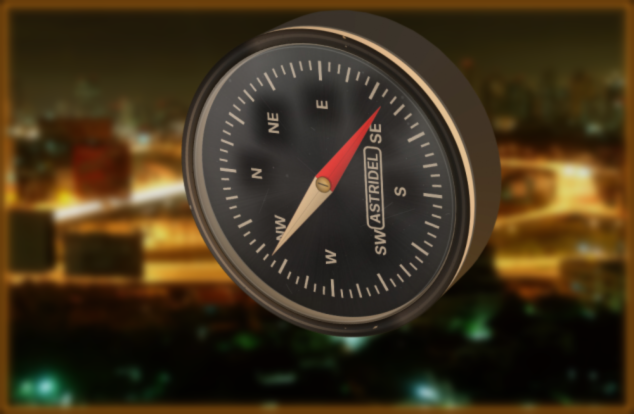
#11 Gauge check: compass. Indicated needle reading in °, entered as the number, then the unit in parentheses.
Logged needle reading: 127.5 (°)
